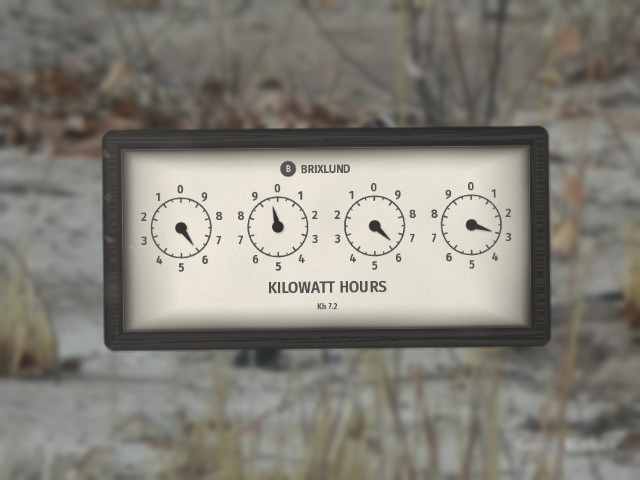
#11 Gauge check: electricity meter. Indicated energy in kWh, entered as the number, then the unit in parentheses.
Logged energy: 5963 (kWh)
